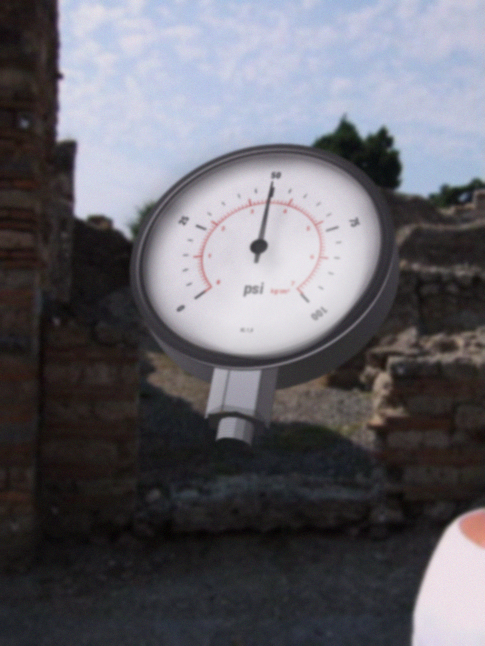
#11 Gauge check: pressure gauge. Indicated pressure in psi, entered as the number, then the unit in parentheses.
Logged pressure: 50 (psi)
